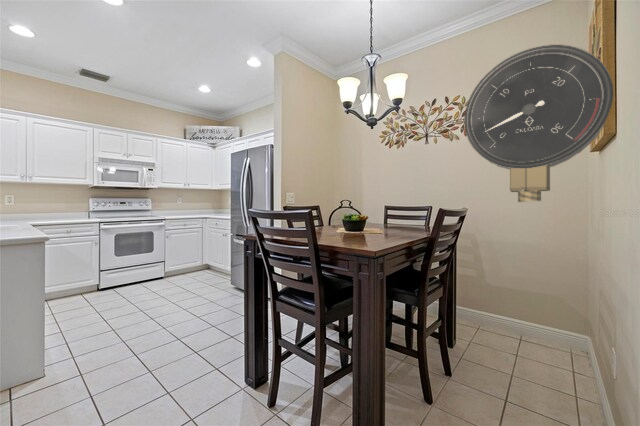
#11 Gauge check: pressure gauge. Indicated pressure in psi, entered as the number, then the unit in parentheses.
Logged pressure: 2.5 (psi)
